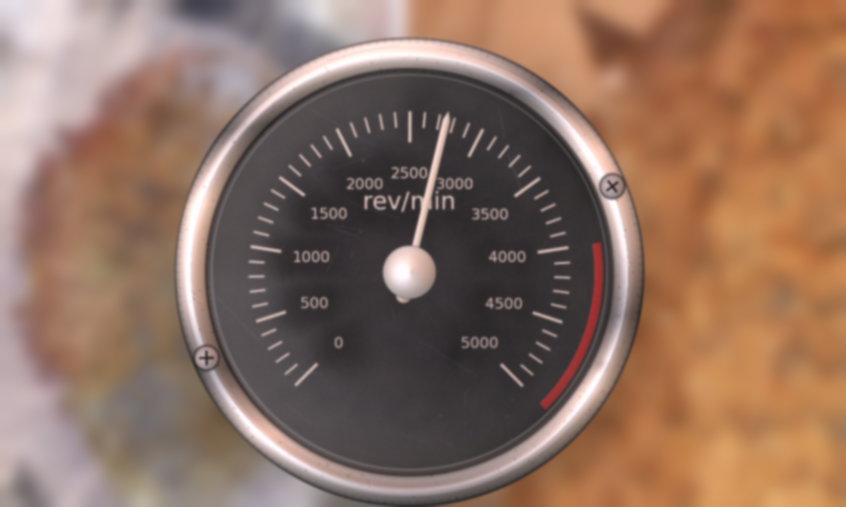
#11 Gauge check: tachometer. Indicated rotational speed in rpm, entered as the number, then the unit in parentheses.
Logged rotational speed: 2750 (rpm)
